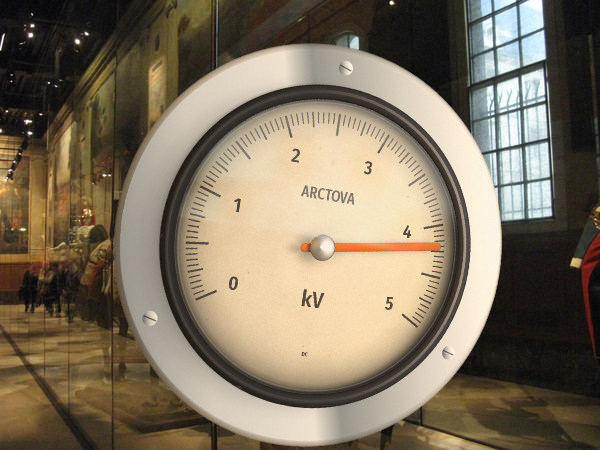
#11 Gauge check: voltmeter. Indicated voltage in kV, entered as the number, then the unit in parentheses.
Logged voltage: 4.2 (kV)
